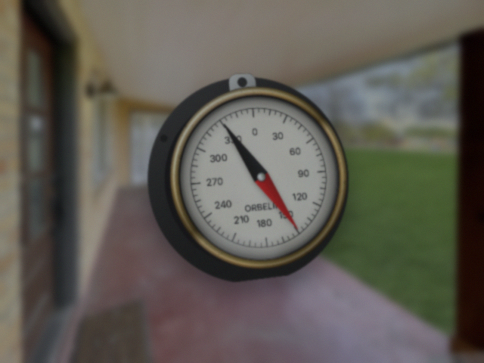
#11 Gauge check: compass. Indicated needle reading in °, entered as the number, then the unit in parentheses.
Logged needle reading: 150 (°)
